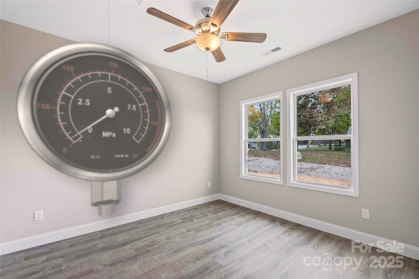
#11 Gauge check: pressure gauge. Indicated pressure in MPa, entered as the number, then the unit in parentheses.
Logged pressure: 0.25 (MPa)
